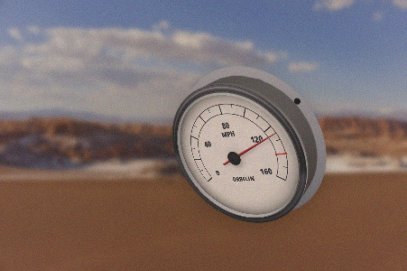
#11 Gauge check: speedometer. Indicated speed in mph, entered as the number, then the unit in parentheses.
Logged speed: 125 (mph)
